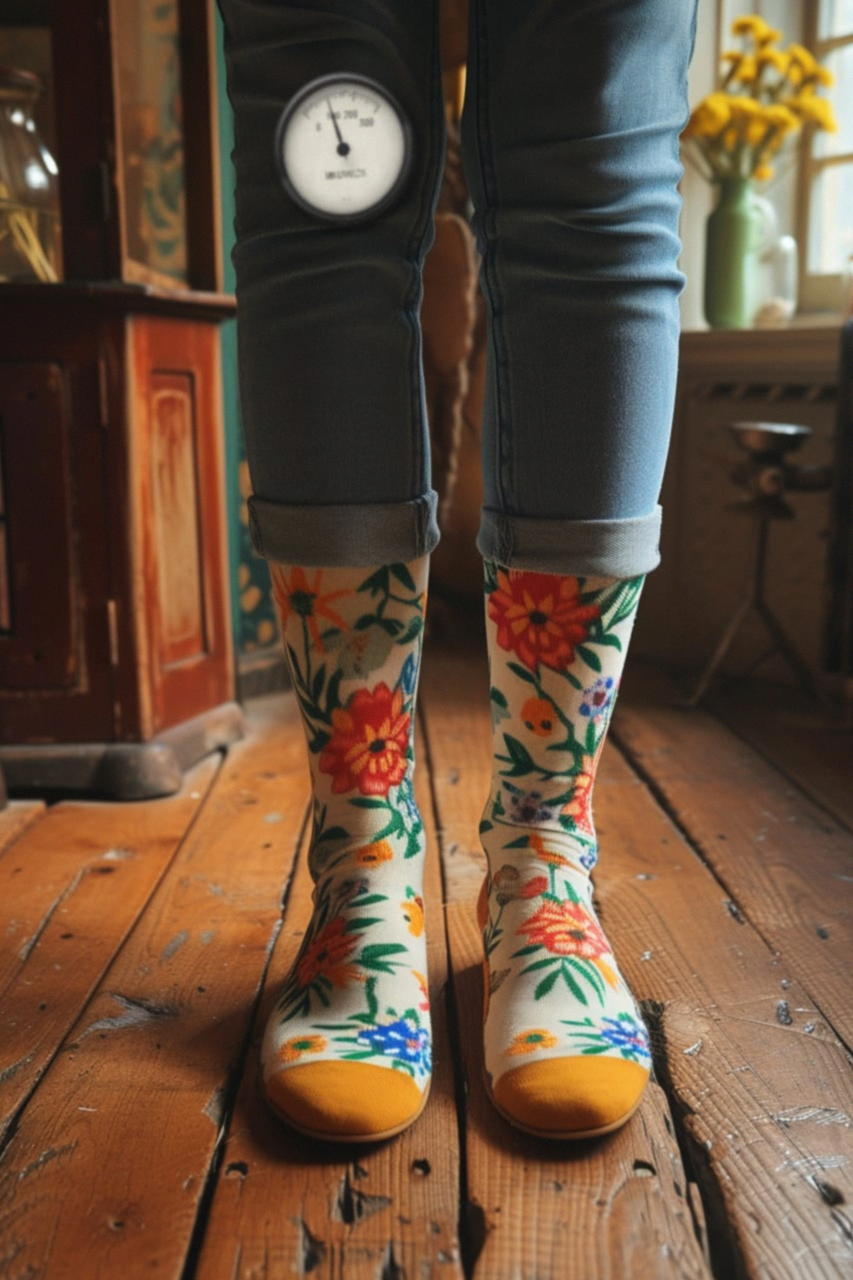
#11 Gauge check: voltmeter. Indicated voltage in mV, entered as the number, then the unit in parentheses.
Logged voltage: 100 (mV)
